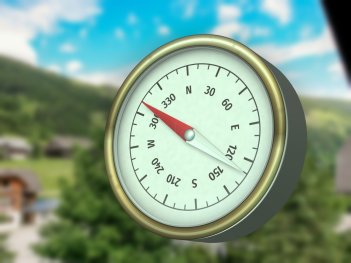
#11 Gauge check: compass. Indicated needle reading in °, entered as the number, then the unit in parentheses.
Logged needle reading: 310 (°)
